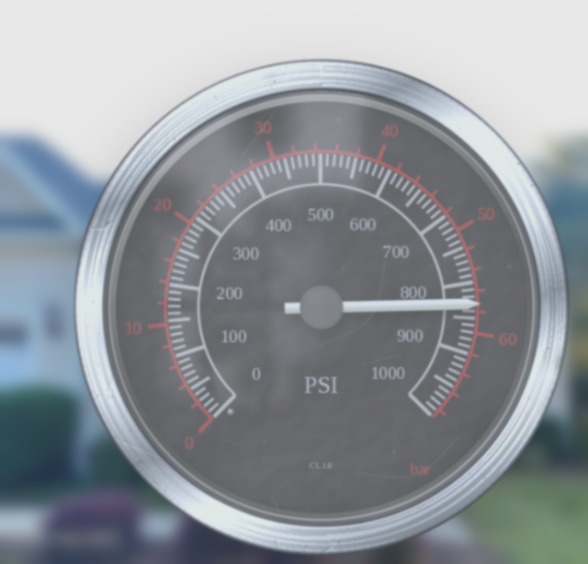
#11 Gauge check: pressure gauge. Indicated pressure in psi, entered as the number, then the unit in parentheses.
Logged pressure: 830 (psi)
